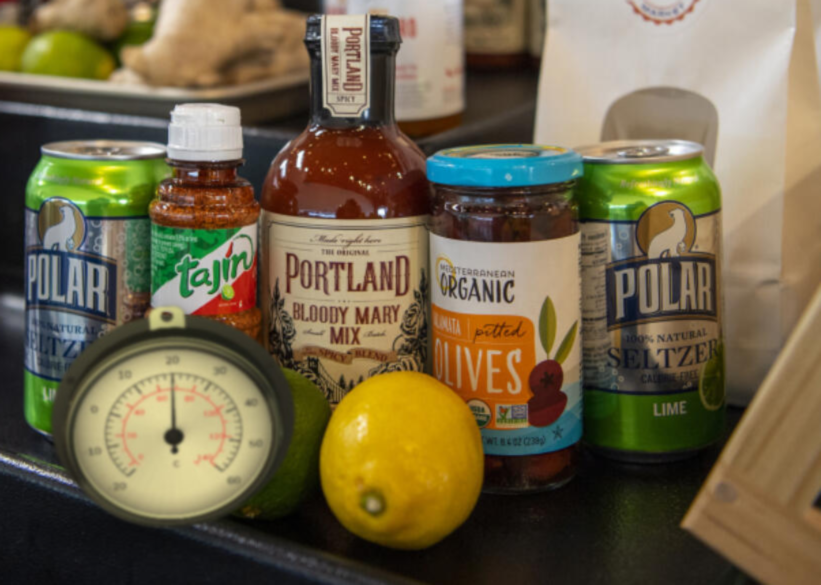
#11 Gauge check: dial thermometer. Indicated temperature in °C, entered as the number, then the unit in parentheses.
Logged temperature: 20 (°C)
